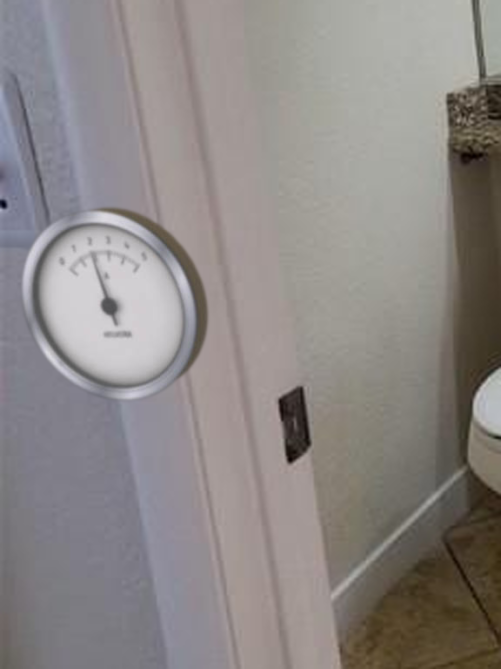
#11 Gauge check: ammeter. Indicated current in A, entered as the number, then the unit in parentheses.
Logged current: 2 (A)
